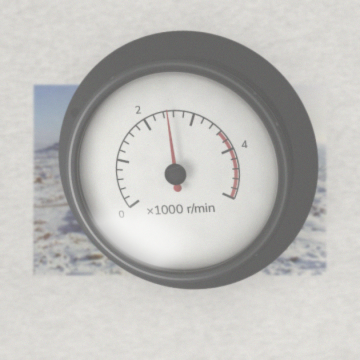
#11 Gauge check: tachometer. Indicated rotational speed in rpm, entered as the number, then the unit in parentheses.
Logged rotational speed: 2500 (rpm)
